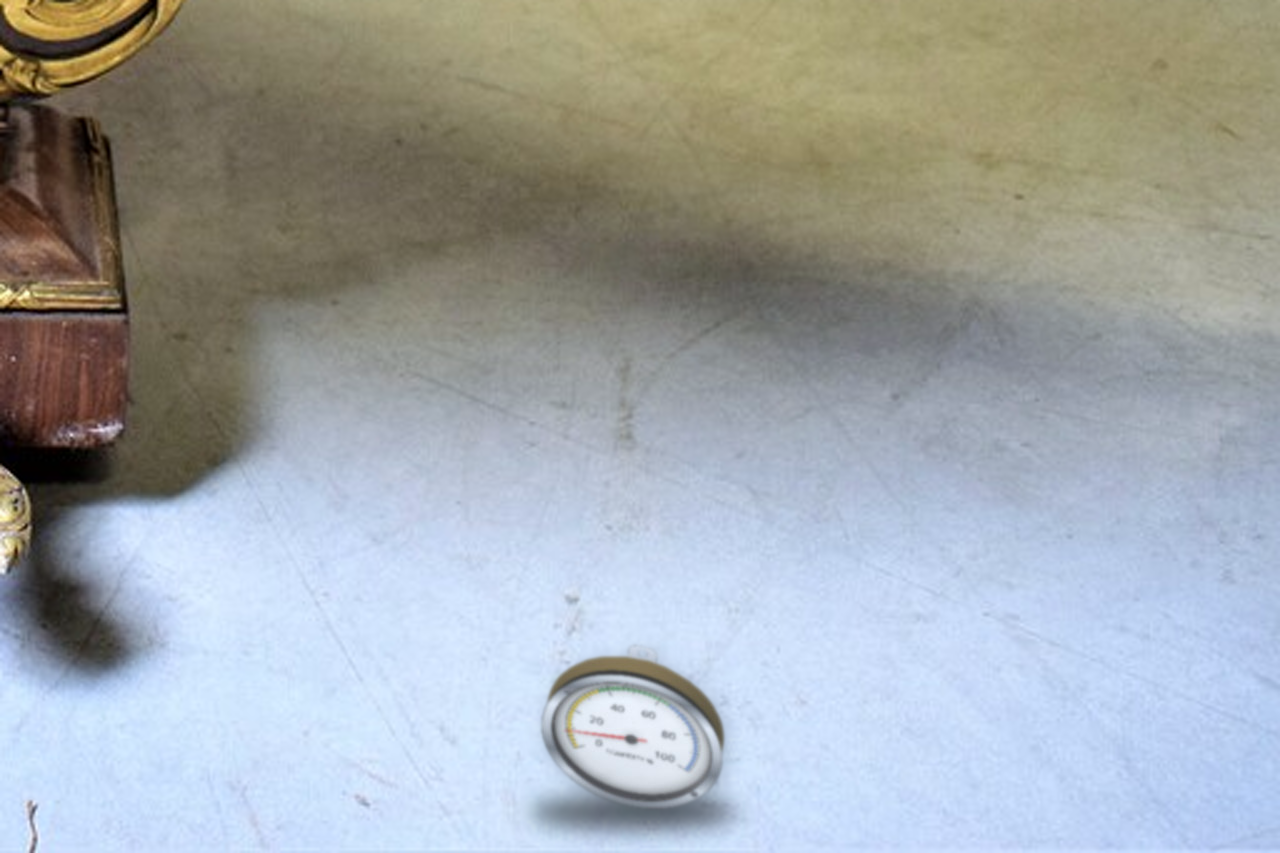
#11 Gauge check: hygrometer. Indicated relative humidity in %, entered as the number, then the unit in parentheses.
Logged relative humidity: 10 (%)
